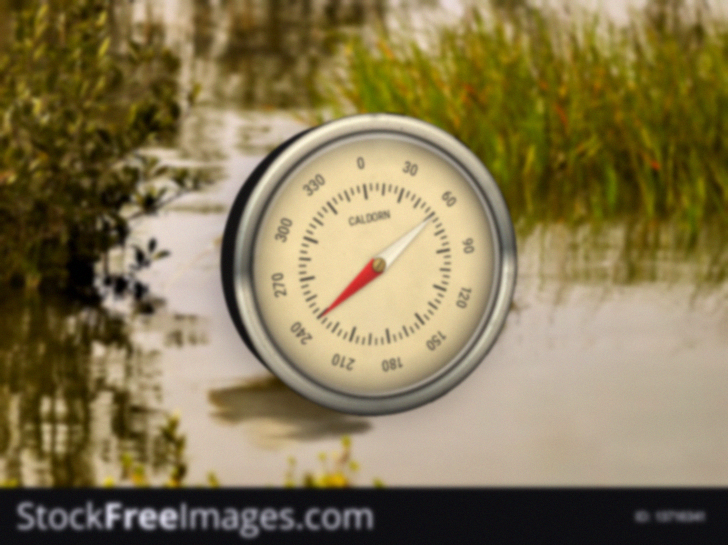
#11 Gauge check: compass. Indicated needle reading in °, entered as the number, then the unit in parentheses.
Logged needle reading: 240 (°)
